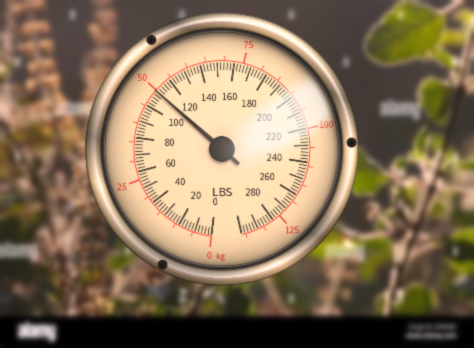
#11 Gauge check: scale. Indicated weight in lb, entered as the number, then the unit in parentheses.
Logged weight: 110 (lb)
